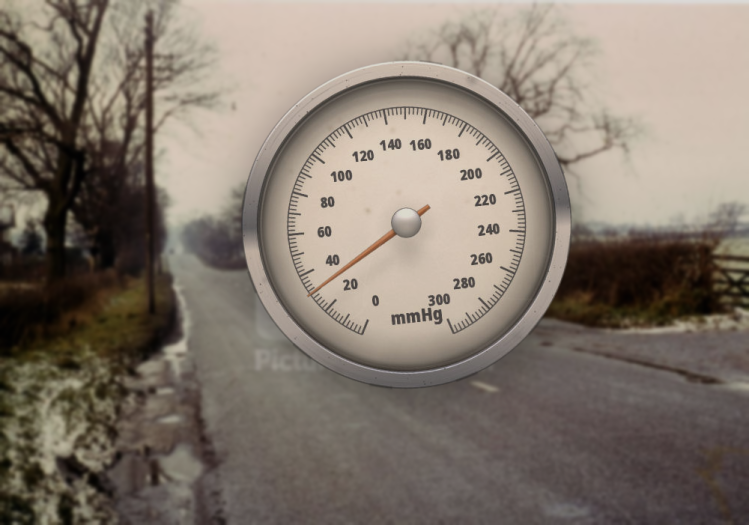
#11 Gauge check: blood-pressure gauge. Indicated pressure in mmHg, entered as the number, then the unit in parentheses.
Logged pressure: 30 (mmHg)
